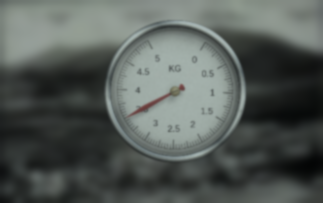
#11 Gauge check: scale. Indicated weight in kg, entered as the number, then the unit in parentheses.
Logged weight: 3.5 (kg)
